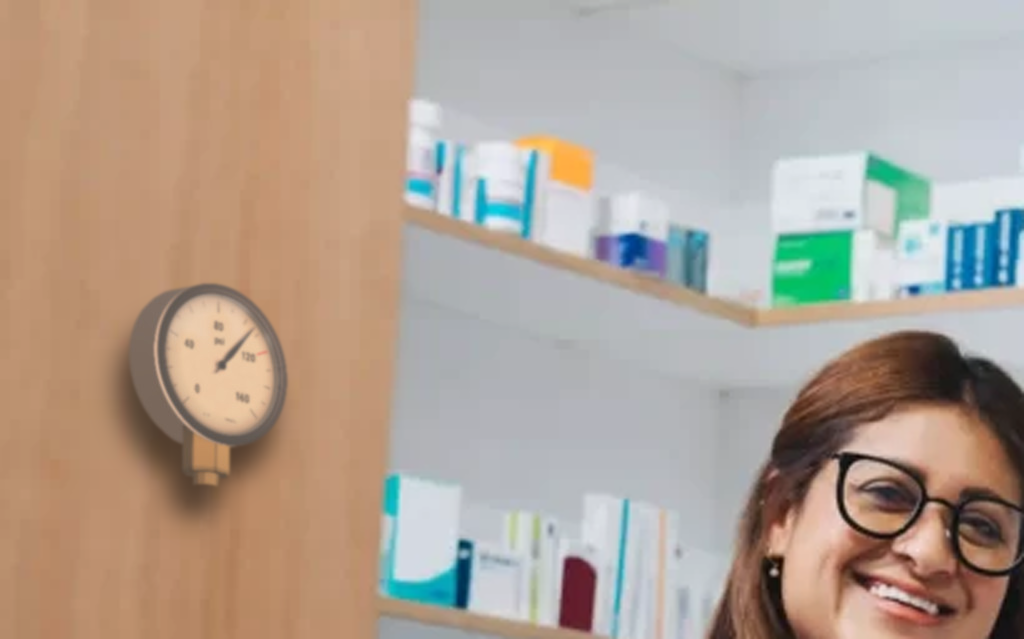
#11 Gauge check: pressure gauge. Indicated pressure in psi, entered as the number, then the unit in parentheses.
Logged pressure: 105 (psi)
